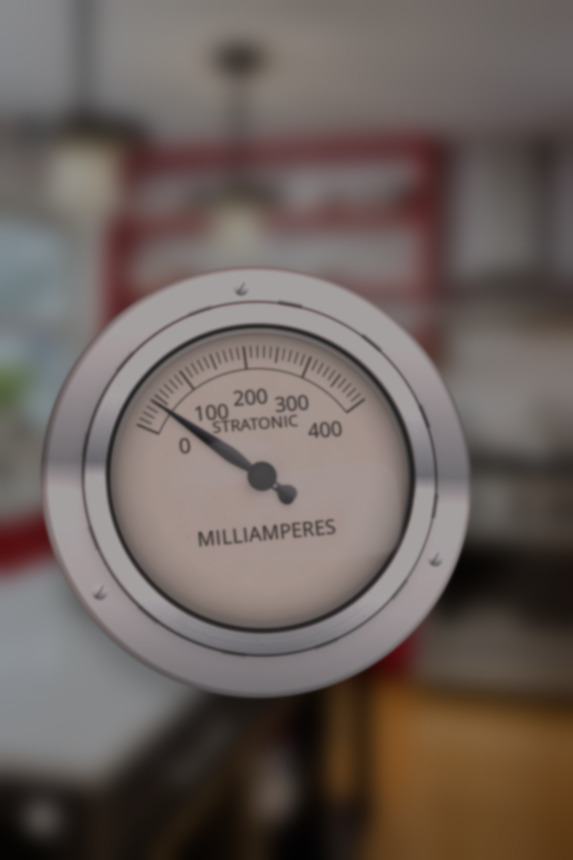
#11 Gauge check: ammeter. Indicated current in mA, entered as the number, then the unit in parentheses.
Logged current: 40 (mA)
